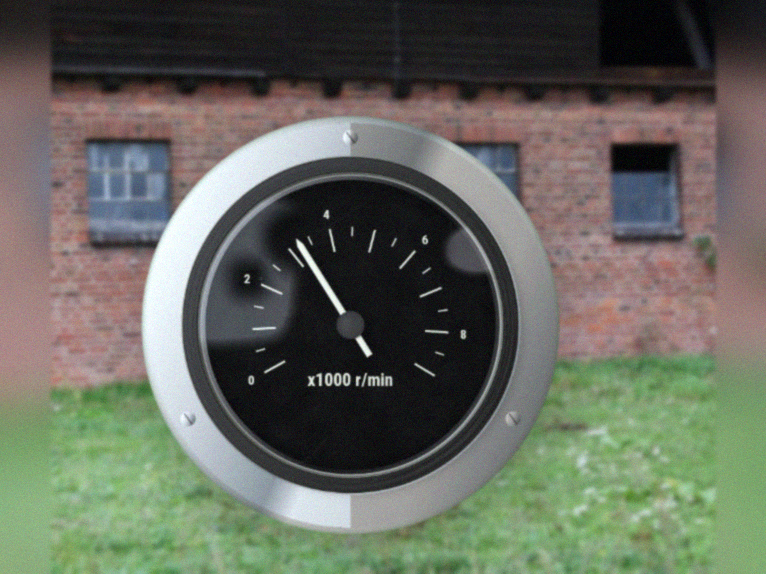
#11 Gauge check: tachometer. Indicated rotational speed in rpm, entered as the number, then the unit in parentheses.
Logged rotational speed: 3250 (rpm)
